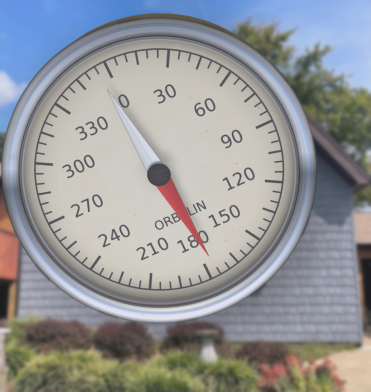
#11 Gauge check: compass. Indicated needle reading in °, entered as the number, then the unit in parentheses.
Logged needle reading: 175 (°)
